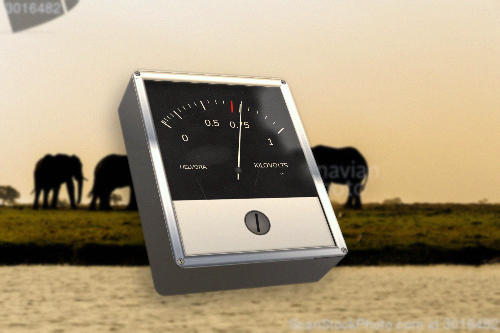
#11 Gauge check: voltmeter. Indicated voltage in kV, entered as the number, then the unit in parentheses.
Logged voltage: 0.75 (kV)
